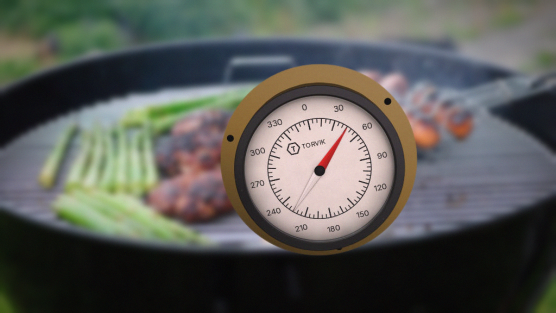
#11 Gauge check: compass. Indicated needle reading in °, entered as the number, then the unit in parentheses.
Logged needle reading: 45 (°)
